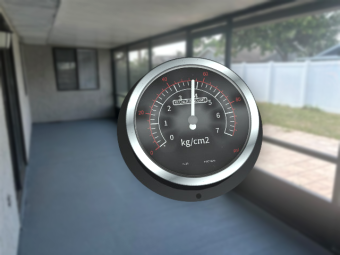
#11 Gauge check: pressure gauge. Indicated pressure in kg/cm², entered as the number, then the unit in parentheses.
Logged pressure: 3.8 (kg/cm²)
